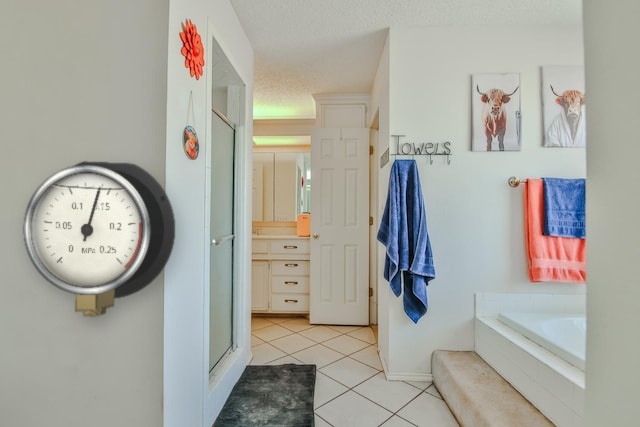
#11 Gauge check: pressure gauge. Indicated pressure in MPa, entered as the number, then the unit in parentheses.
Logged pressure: 0.14 (MPa)
